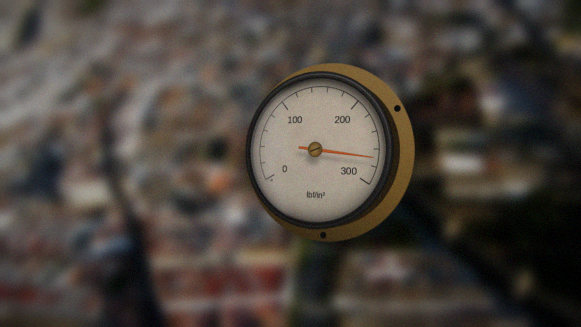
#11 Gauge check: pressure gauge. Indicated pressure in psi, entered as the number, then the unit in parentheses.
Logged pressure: 270 (psi)
